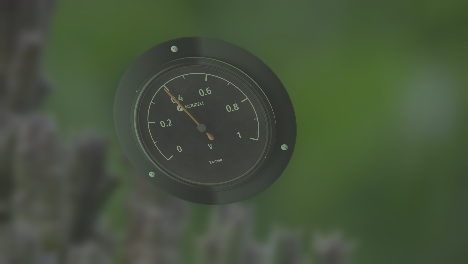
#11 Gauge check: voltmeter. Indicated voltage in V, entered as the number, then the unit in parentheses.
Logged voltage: 0.4 (V)
